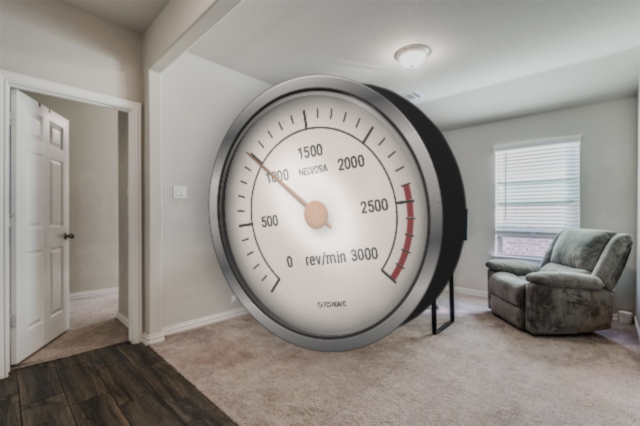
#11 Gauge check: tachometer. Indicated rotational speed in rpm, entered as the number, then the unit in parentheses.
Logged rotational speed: 1000 (rpm)
